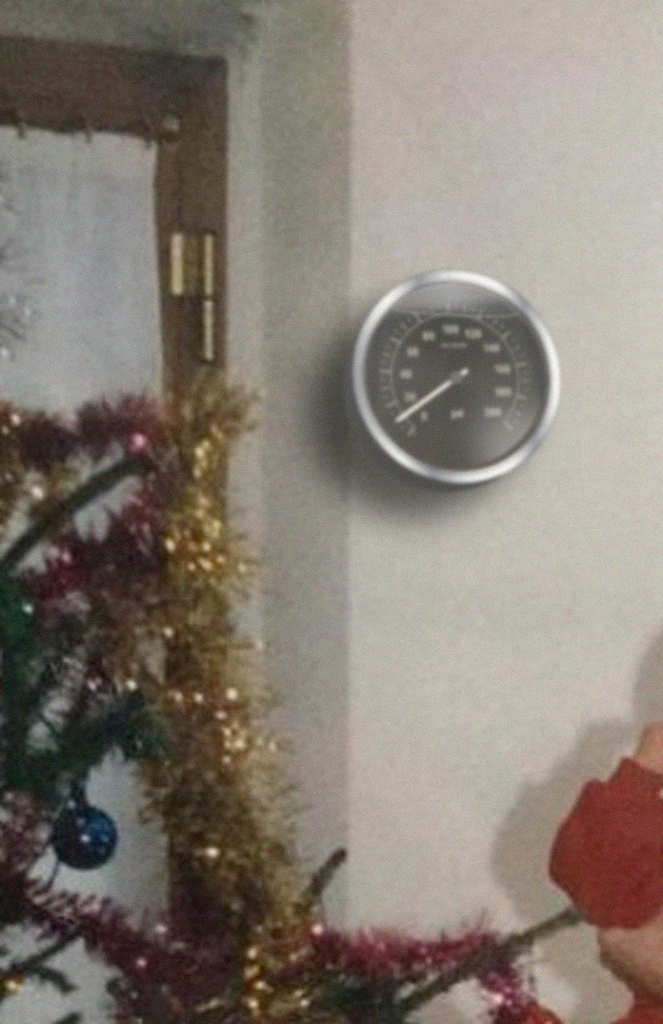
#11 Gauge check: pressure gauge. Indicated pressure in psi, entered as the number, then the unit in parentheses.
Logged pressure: 10 (psi)
